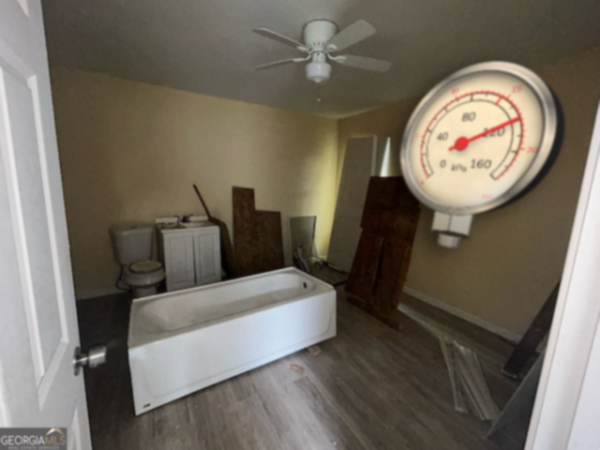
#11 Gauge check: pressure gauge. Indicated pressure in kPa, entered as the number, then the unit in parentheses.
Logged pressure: 120 (kPa)
